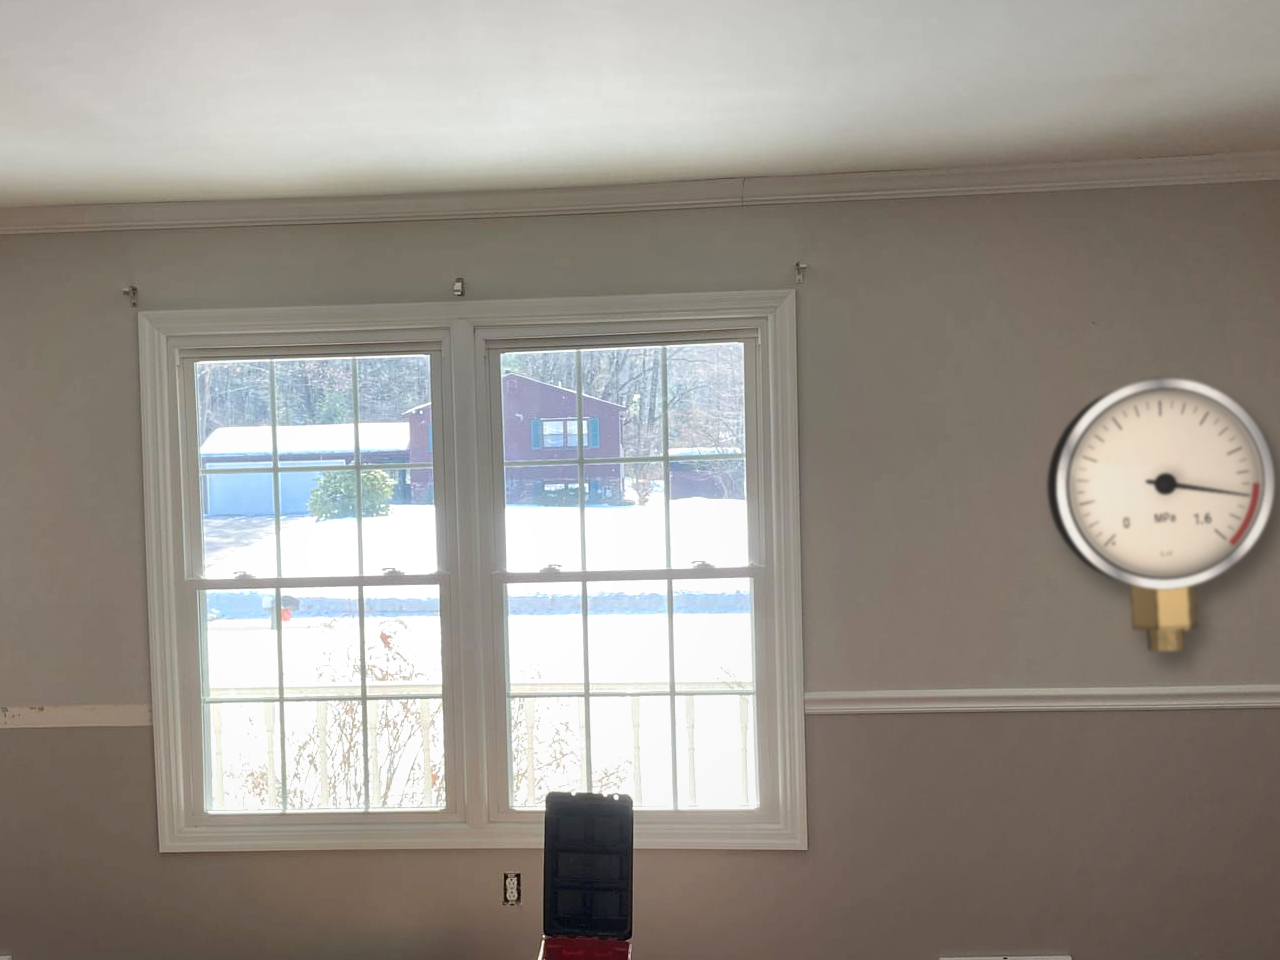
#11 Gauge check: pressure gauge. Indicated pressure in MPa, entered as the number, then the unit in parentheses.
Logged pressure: 1.4 (MPa)
